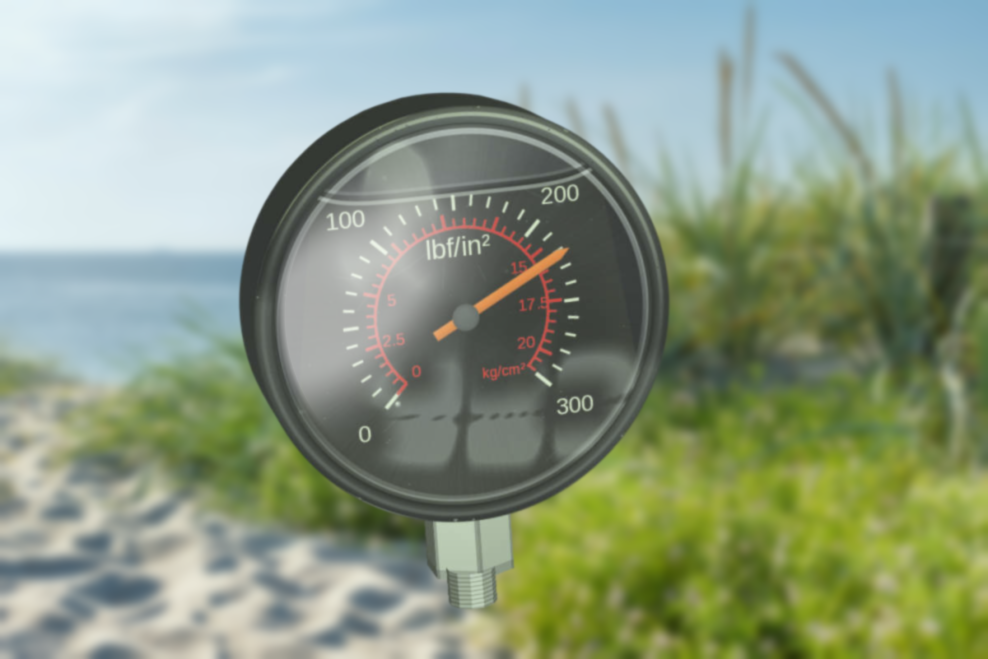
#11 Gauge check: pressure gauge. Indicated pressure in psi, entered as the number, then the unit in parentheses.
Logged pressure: 220 (psi)
